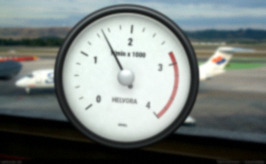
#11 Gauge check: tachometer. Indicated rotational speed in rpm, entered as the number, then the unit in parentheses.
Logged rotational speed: 1500 (rpm)
